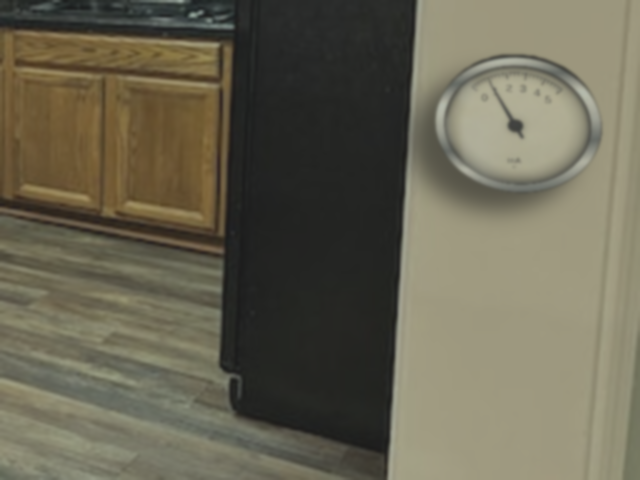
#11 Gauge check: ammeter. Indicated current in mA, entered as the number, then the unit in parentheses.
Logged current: 1 (mA)
